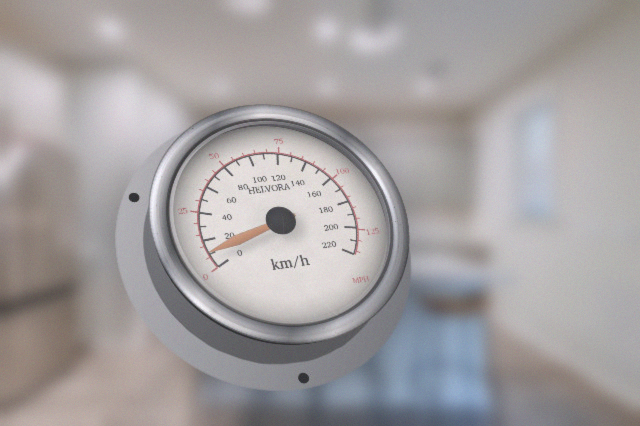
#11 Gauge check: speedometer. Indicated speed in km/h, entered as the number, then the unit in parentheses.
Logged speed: 10 (km/h)
